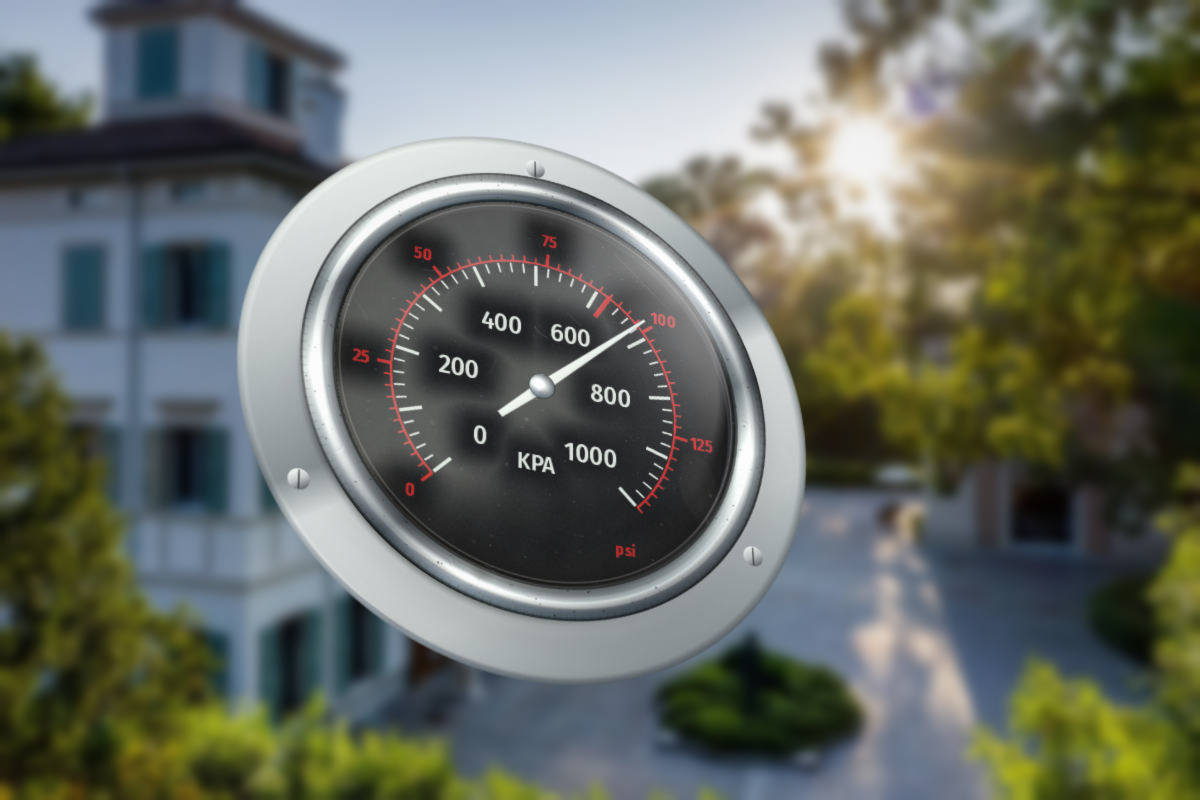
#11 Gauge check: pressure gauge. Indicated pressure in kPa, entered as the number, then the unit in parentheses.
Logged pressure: 680 (kPa)
